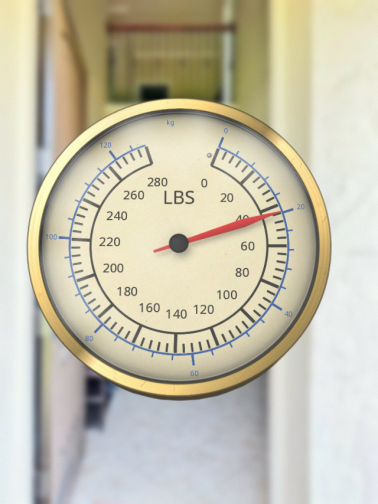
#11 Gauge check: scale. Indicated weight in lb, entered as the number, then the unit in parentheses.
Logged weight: 44 (lb)
